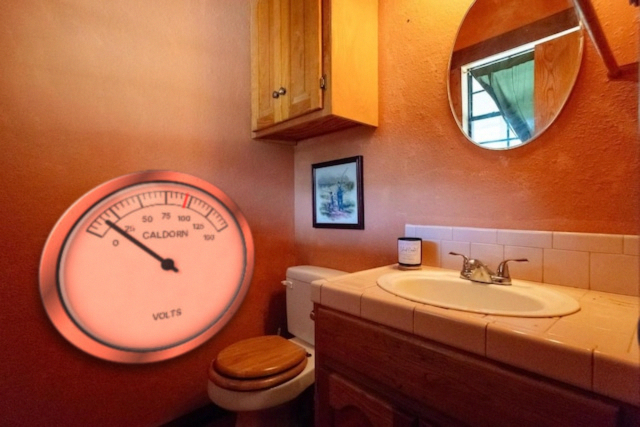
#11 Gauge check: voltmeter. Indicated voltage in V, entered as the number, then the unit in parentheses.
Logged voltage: 15 (V)
